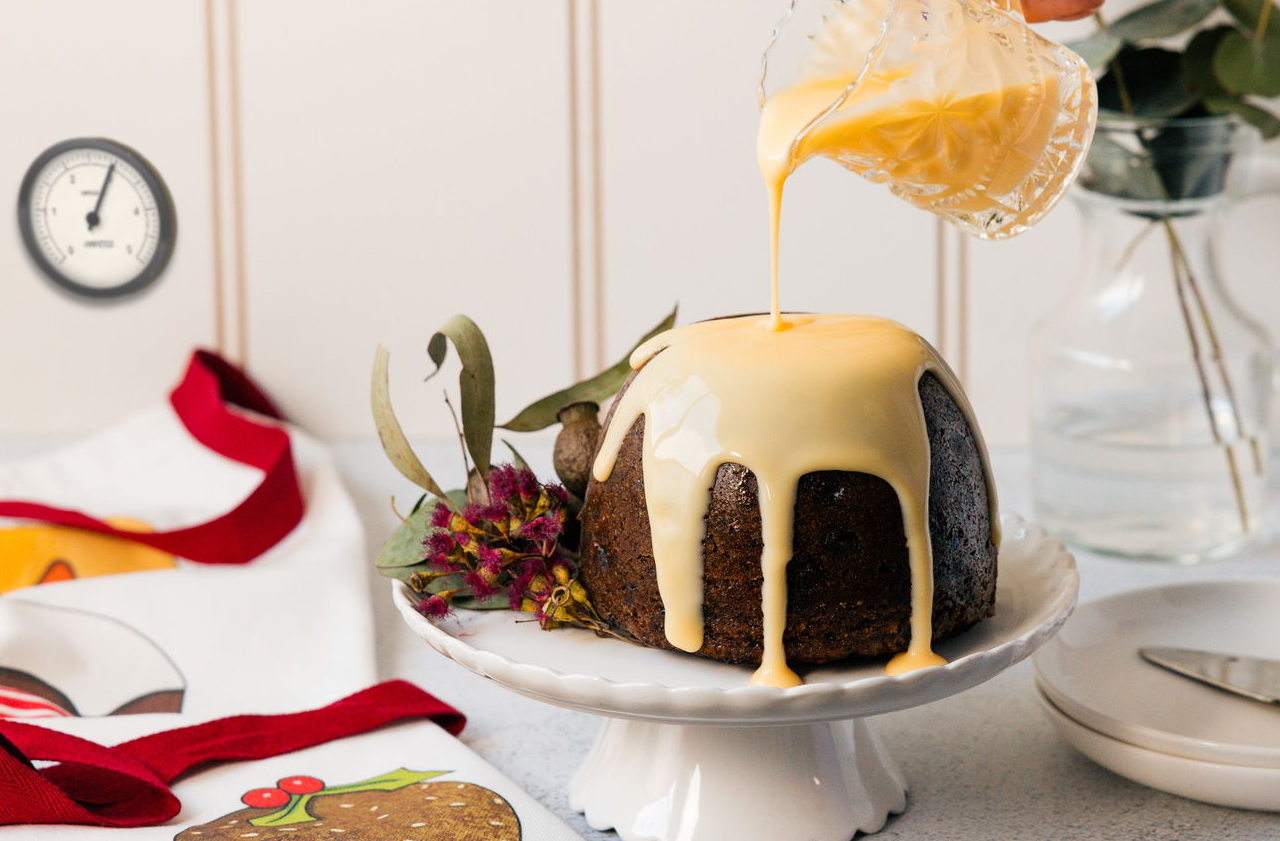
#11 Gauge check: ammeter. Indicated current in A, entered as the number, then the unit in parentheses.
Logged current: 3 (A)
